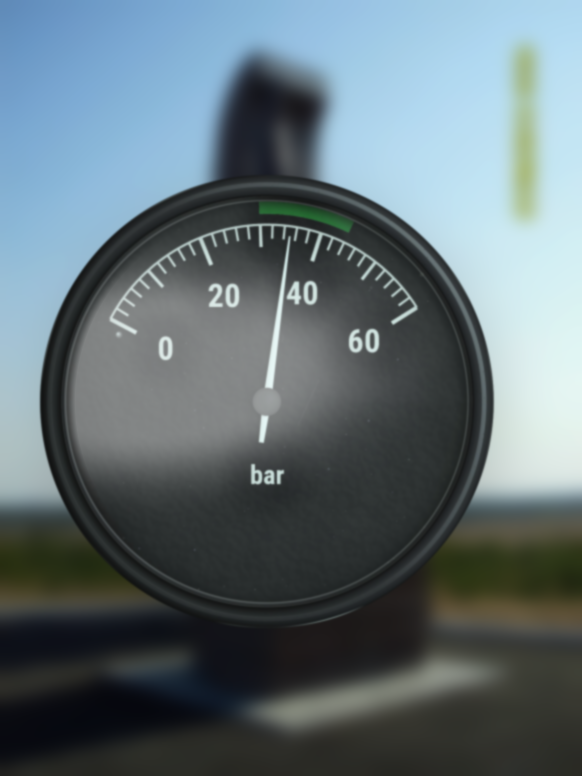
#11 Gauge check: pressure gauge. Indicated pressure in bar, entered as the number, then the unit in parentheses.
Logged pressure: 35 (bar)
